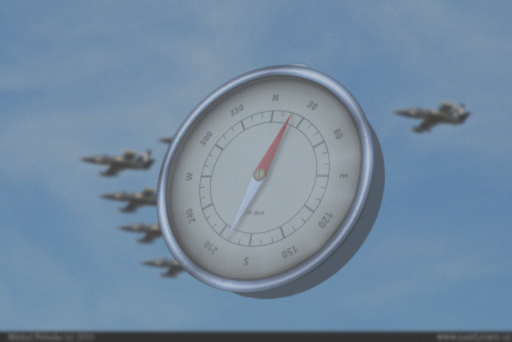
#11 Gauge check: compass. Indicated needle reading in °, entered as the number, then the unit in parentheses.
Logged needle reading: 20 (°)
